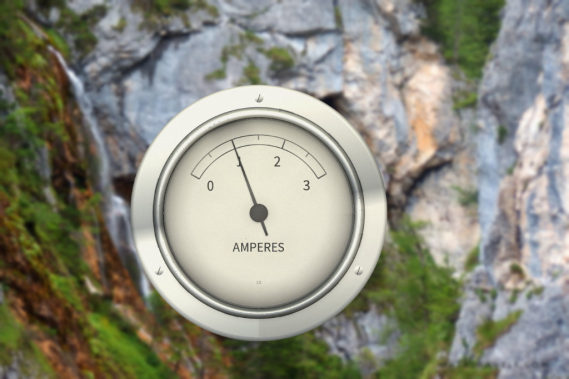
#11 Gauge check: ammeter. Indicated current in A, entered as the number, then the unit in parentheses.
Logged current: 1 (A)
